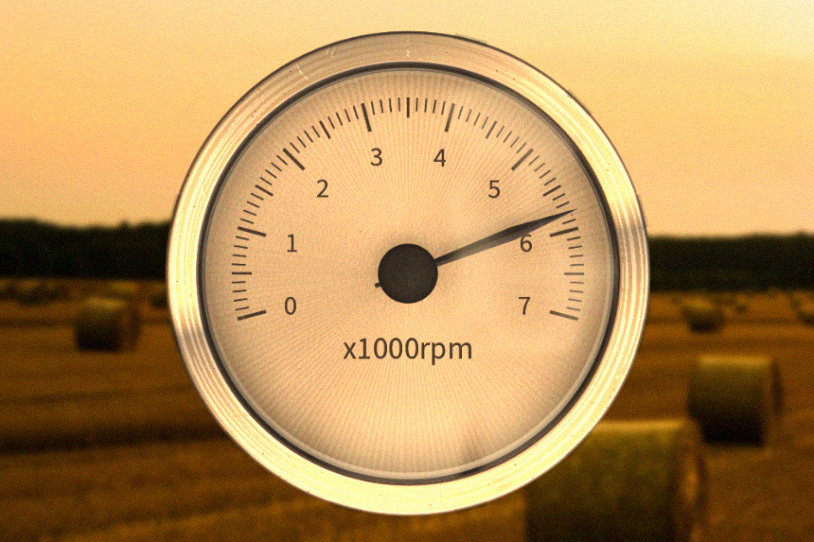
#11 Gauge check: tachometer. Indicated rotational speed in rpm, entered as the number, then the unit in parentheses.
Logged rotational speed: 5800 (rpm)
